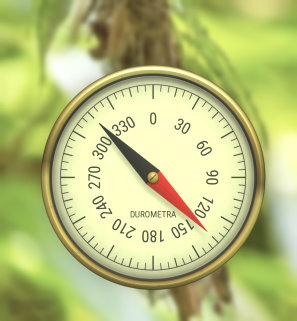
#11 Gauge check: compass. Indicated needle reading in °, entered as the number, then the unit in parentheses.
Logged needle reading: 135 (°)
